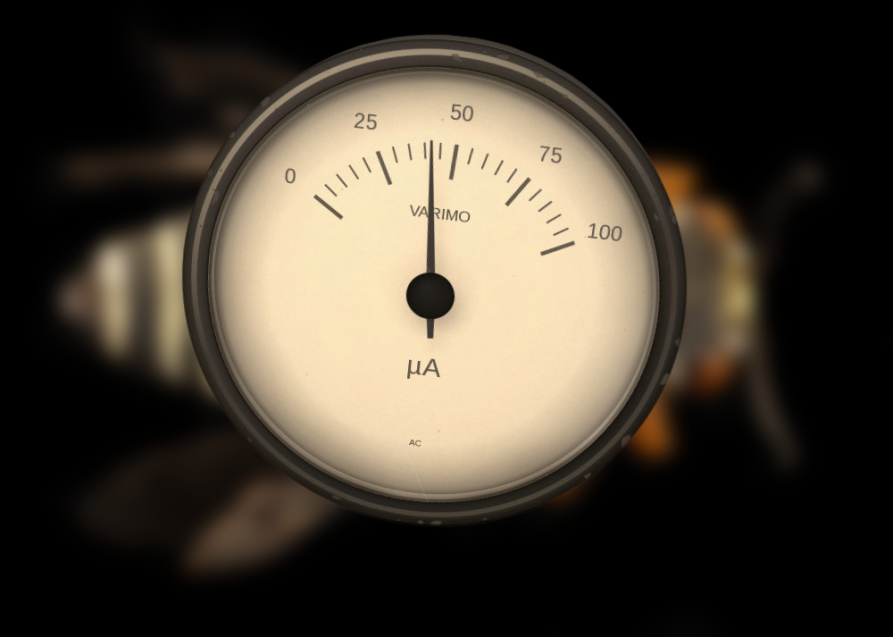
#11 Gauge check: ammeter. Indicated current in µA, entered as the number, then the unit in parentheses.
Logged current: 42.5 (µA)
